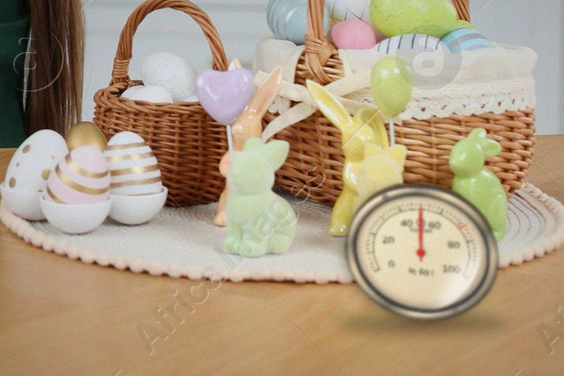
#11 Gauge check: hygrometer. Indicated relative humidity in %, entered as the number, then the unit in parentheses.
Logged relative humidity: 50 (%)
